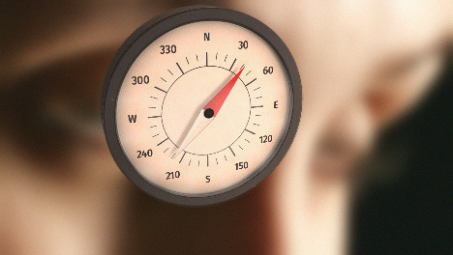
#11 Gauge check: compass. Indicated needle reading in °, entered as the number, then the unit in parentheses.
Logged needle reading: 40 (°)
